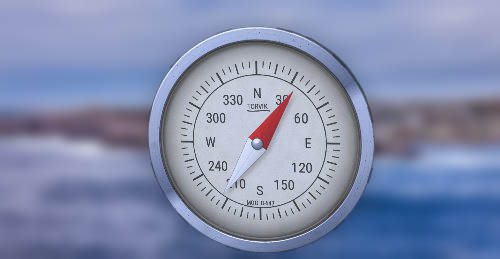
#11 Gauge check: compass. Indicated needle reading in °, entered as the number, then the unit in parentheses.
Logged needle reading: 35 (°)
